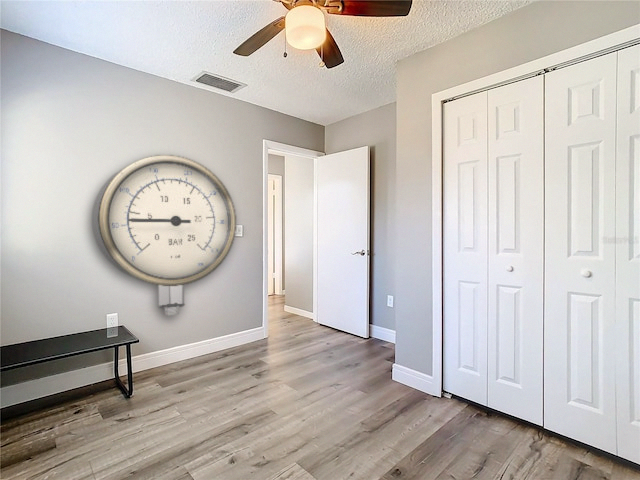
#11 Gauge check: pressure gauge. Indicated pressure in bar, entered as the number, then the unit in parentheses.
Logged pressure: 4 (bar)
